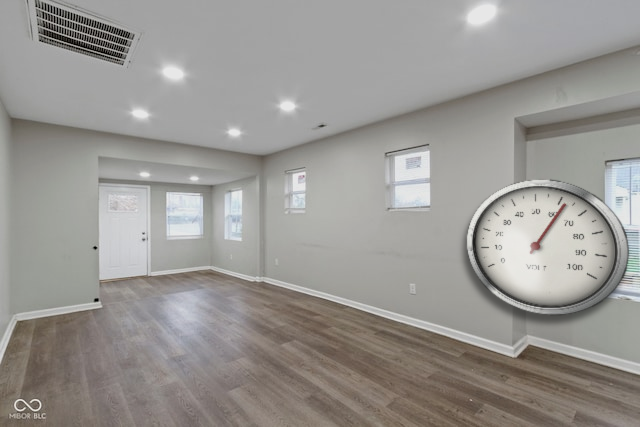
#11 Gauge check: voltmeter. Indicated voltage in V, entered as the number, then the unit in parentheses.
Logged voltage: 62.5 (V)
